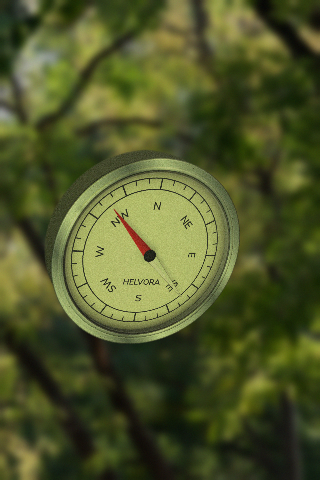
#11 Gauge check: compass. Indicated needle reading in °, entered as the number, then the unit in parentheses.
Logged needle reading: 315 (°)
